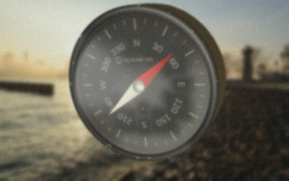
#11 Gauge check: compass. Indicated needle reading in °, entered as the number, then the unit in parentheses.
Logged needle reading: 50 (°)
